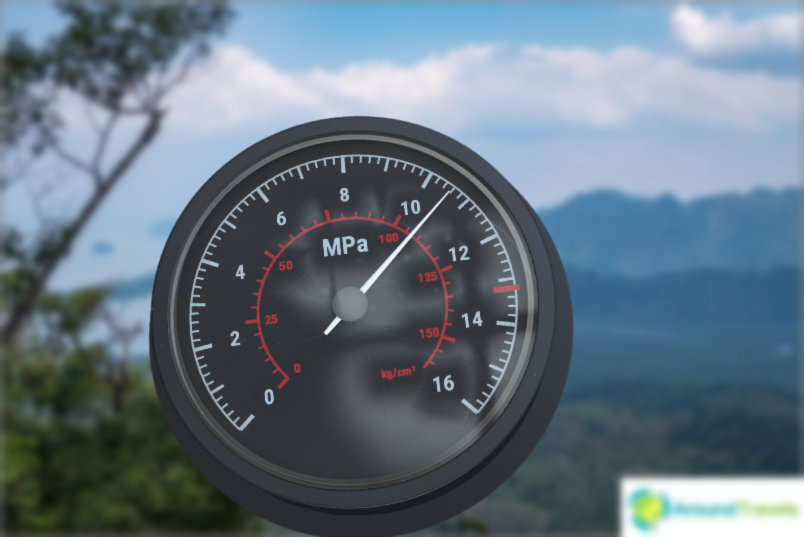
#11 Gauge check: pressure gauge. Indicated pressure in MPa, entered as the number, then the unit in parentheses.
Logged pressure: 10.6 (MPa)
